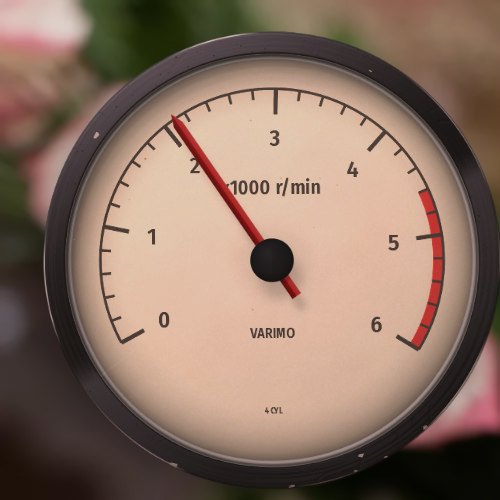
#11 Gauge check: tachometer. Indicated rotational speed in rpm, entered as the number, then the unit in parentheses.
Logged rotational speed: 2100 (rpm)
